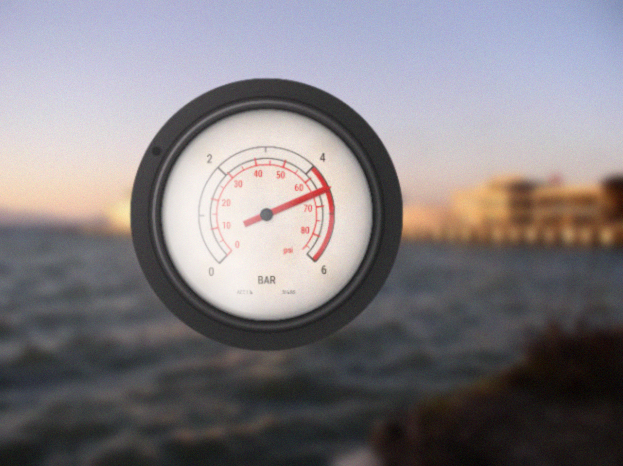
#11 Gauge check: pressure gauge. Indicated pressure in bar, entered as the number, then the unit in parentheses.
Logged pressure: 4.5 (bar)
